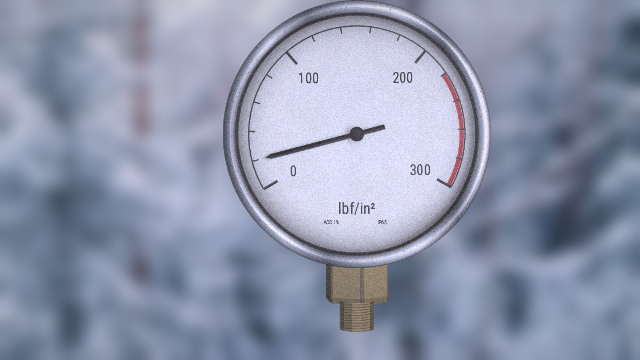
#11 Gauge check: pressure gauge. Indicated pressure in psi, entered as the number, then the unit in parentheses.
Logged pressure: 20 (psi)
